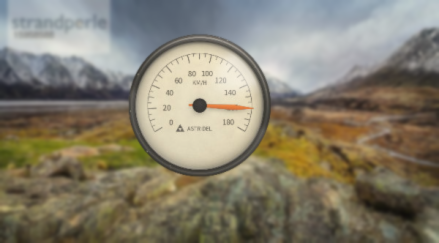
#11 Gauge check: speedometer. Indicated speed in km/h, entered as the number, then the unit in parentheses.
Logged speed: 160 (km/h)
